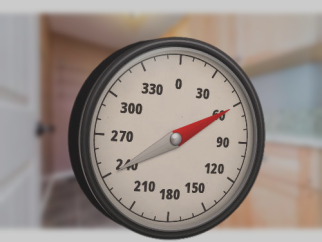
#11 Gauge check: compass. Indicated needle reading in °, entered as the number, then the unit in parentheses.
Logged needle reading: 60 (°)
